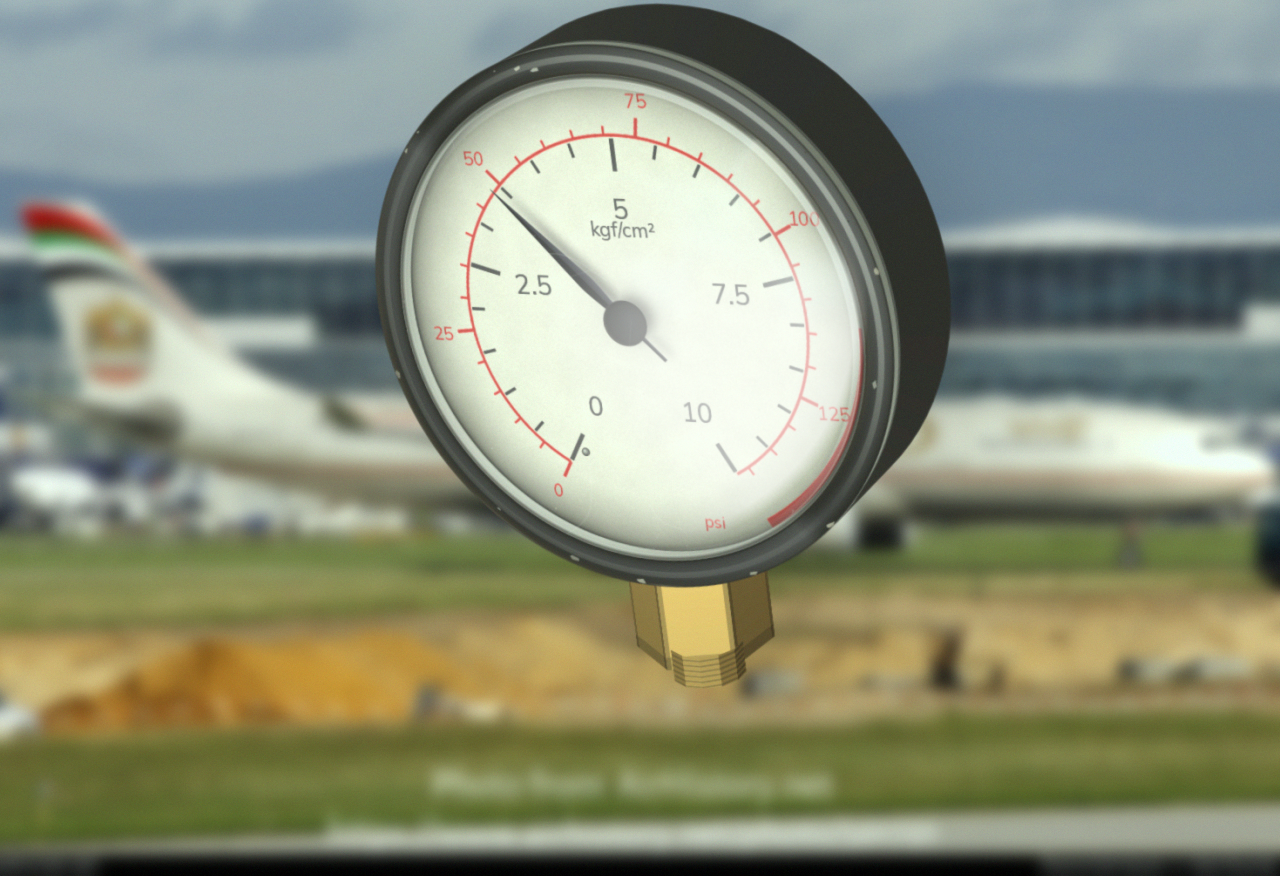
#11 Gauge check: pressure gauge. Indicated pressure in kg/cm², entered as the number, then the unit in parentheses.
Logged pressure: 3.5 (kg/cm²)
